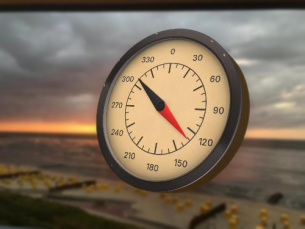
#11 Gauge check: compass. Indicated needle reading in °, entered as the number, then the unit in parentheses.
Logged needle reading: 130 (°)
